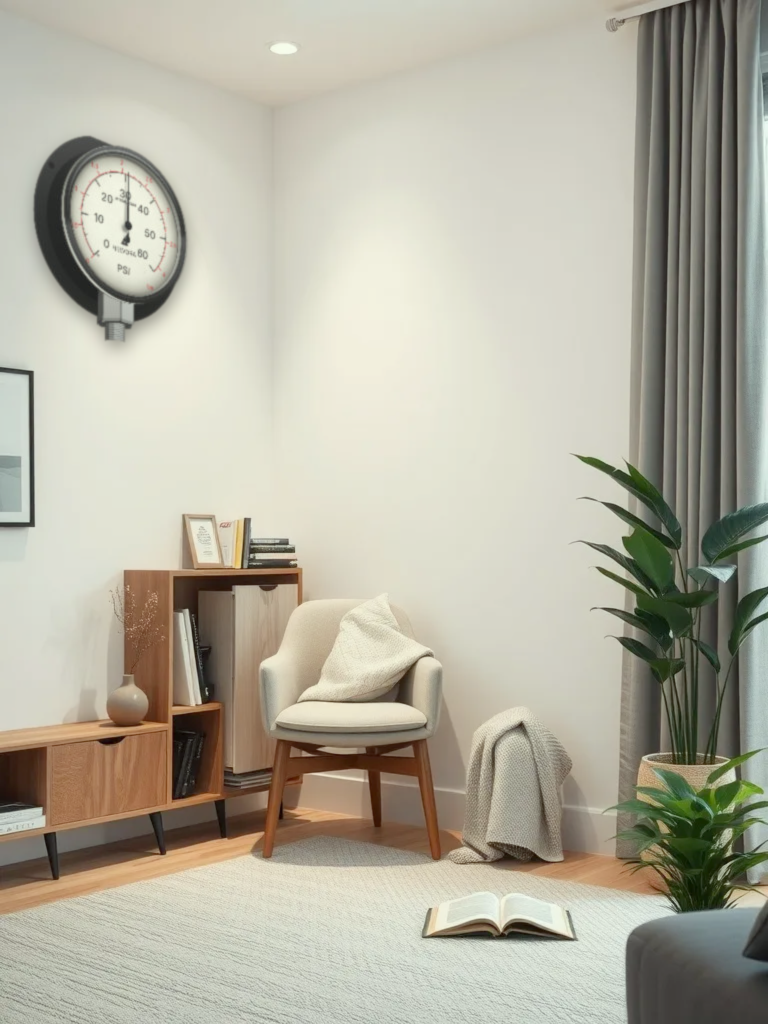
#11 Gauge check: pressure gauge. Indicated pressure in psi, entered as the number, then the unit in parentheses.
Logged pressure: 30 (psi)
